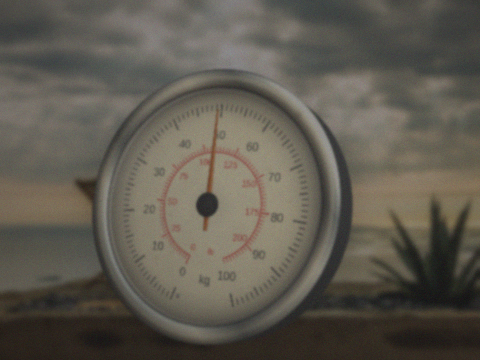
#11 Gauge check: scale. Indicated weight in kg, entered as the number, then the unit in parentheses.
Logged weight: 50 (kg)
